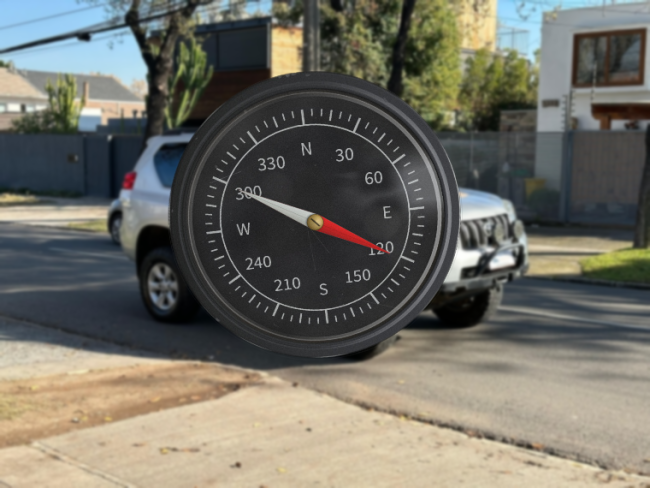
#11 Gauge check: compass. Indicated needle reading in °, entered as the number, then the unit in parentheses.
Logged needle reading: 120 (°)
